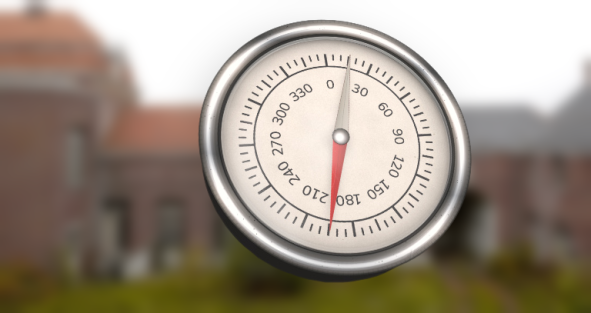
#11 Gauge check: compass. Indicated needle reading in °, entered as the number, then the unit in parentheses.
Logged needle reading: 195 (°)
